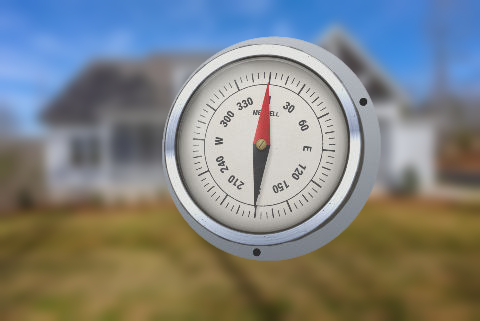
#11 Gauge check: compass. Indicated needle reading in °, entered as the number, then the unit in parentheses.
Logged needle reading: 0 (°)
